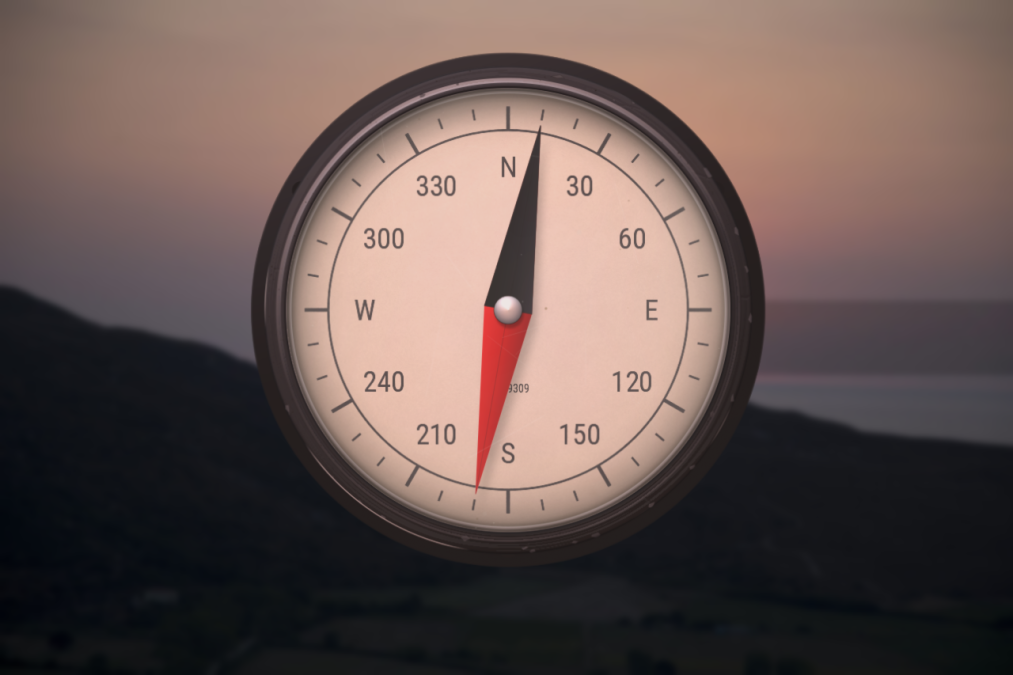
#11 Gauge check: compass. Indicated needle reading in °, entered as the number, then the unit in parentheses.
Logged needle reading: 190 (°)
